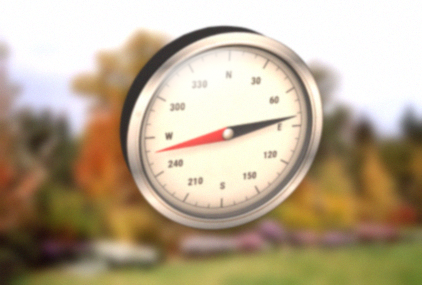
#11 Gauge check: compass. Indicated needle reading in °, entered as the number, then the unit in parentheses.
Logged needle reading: 260 (°)
